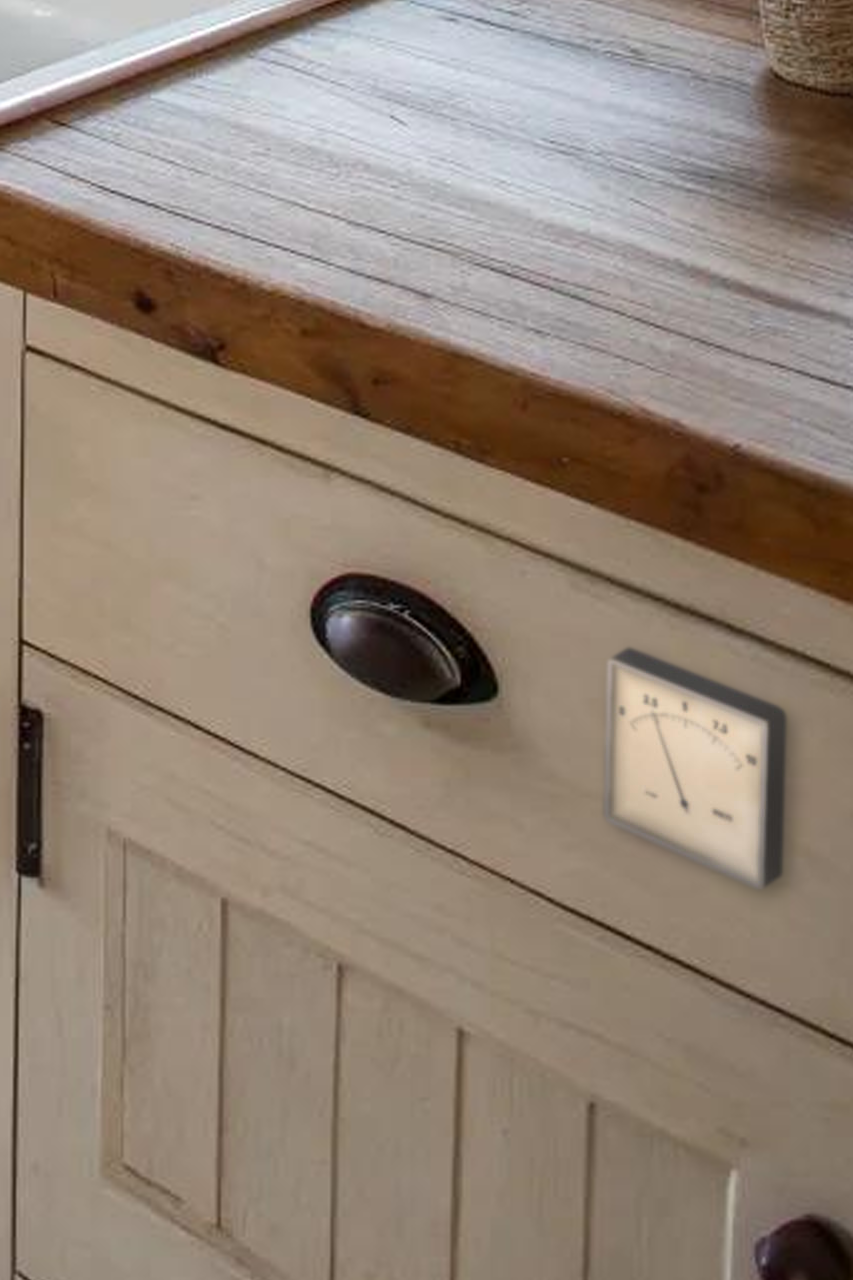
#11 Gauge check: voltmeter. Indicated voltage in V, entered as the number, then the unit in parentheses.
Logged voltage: 2.5 (V)
